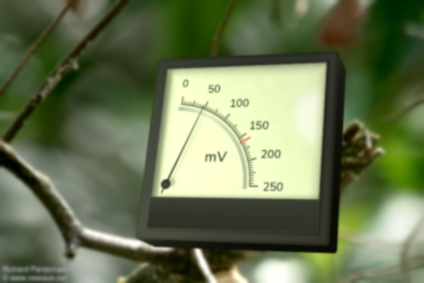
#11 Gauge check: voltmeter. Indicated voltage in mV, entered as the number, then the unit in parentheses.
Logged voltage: 50 (mV)
